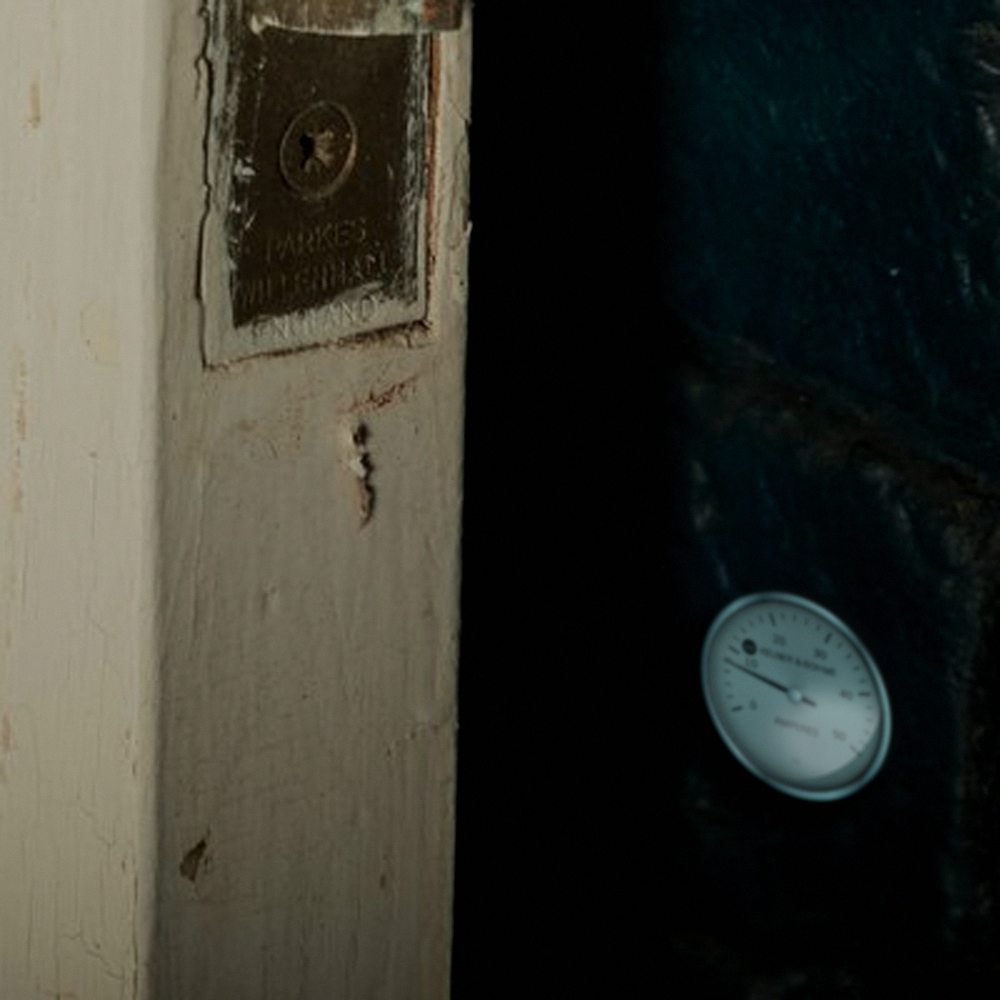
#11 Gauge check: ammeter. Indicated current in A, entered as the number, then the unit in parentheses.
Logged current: 8 (A)
